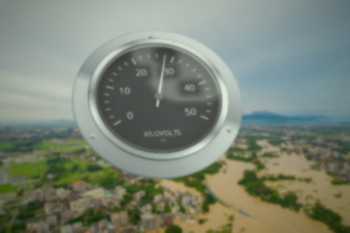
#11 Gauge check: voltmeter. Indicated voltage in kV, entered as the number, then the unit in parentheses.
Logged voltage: 28 (kV)
